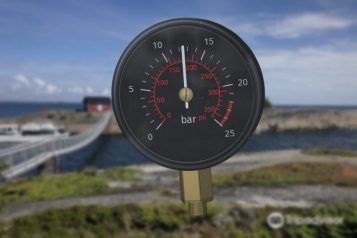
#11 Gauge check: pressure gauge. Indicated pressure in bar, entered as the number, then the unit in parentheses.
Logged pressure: 12.5 (bar)
